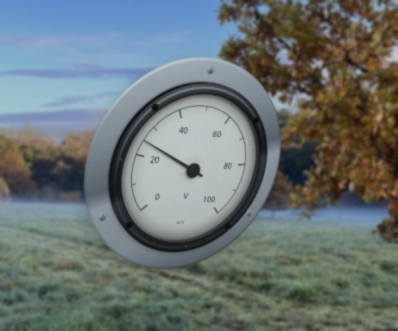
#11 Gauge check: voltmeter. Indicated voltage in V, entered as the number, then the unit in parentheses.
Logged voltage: 25 (V)
